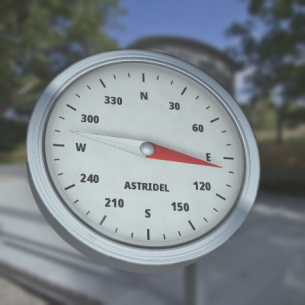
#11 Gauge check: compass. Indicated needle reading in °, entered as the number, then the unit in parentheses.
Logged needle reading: 100 (°)
